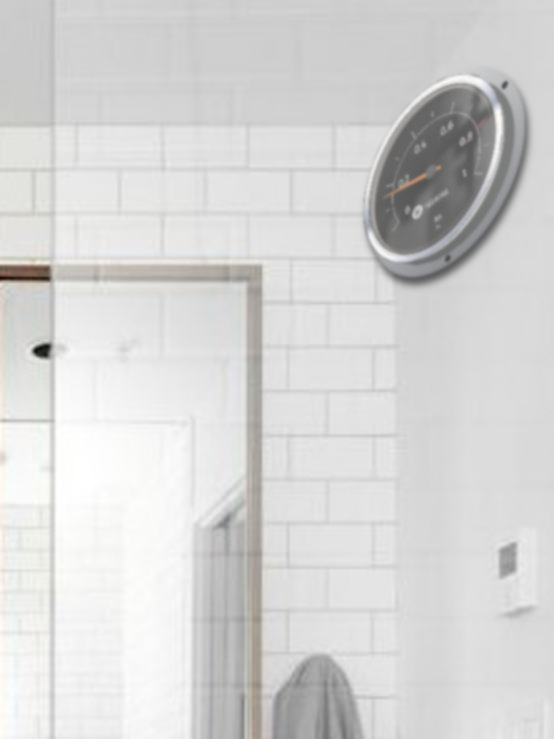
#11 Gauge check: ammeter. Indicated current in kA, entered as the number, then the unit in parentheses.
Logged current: 0.15 (kA)
